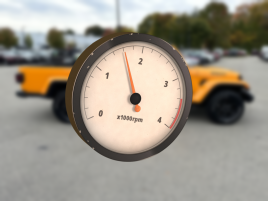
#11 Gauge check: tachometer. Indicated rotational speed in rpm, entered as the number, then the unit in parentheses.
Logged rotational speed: 1600 (rpm)
